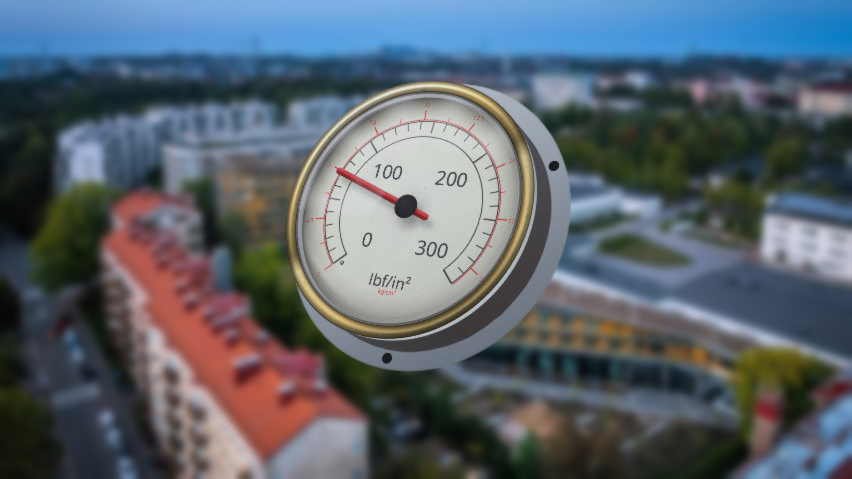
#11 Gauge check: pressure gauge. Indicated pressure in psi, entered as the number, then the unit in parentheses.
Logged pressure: 70 (psi)
